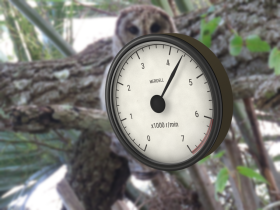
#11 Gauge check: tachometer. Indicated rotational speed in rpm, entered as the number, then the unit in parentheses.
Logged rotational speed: 4400 (rpm)
